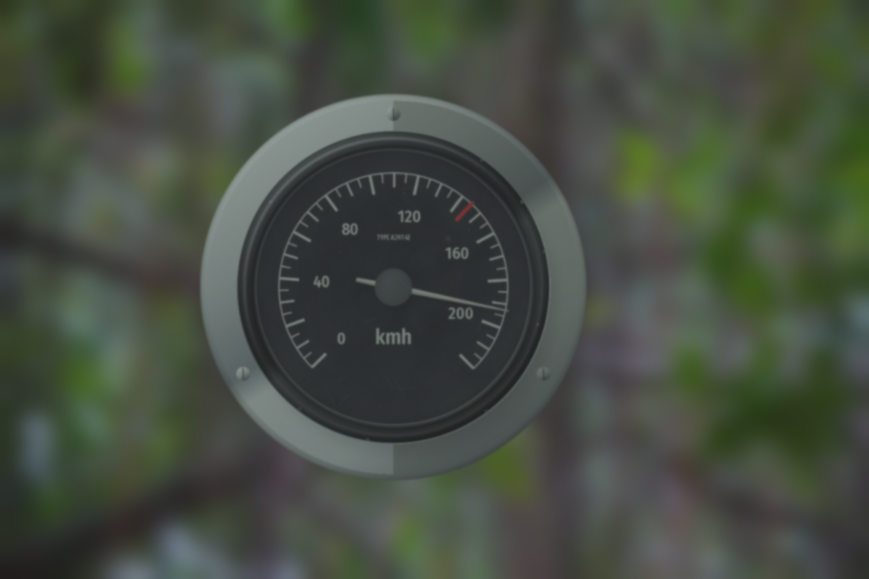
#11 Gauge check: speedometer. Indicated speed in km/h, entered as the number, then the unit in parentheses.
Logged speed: 192.5 (km/h)
